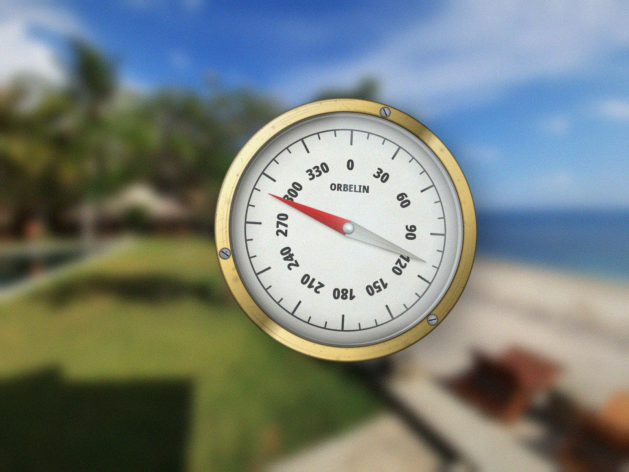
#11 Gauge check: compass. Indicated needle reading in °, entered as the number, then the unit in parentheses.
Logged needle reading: 290 (°)
